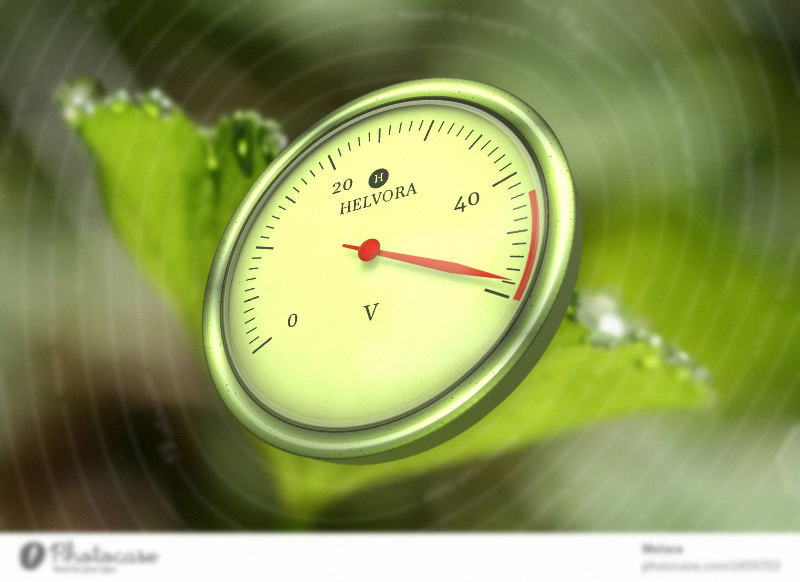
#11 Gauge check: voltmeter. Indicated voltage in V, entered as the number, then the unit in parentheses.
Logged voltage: 49 (V)
